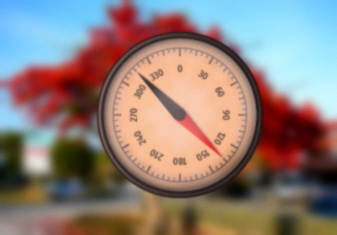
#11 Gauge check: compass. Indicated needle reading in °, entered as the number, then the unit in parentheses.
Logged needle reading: 135 (°)
